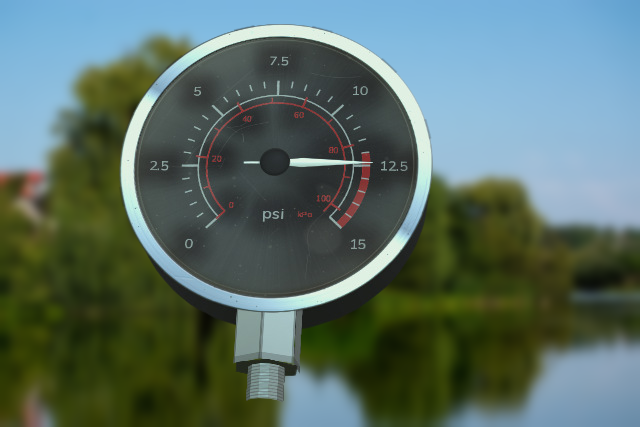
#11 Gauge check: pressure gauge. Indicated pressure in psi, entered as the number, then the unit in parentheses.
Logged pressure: 12.5 (psi)
